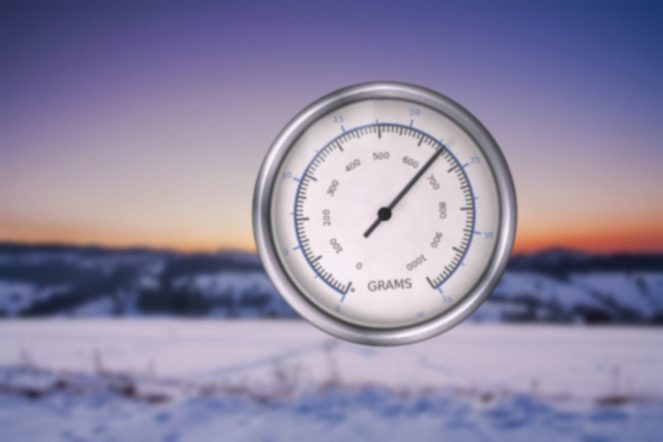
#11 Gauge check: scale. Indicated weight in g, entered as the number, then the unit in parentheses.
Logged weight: 650 (g)
